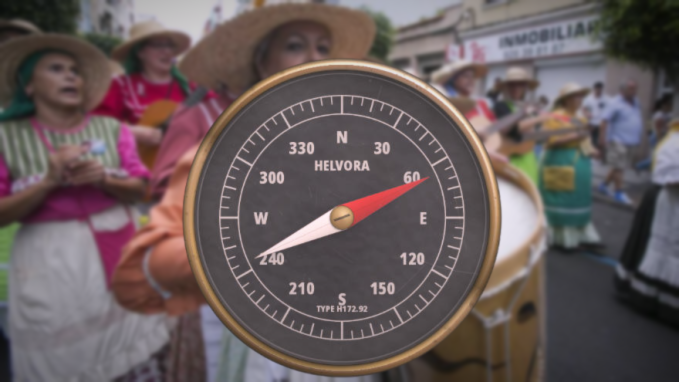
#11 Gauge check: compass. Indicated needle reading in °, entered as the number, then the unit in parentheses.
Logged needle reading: 65 (°)
